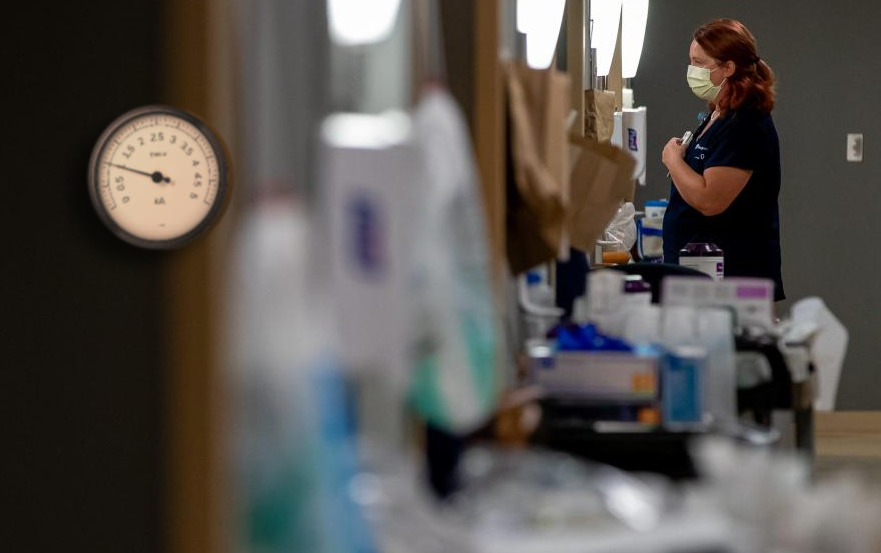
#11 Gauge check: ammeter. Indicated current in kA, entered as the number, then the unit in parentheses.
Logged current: 1 (kA)
